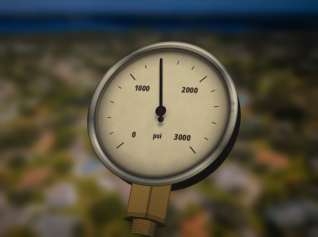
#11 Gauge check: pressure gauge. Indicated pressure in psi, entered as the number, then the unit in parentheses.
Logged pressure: 1400 (psi)
